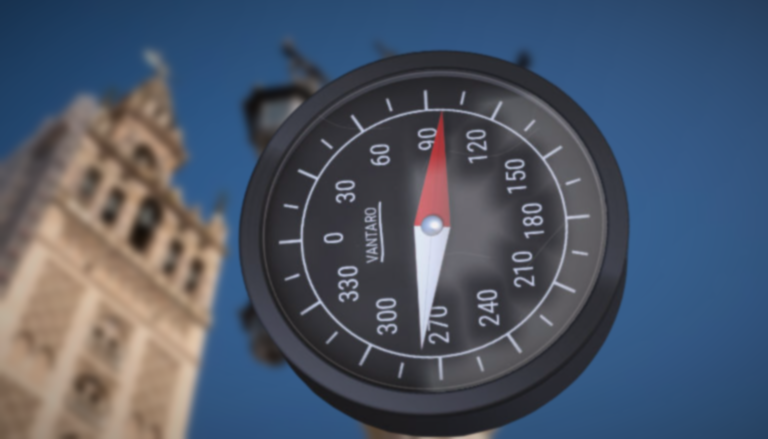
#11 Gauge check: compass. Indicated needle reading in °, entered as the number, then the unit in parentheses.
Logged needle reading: 97.5 (°)
